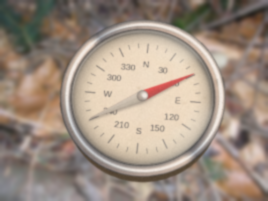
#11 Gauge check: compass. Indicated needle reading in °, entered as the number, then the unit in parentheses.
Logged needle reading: 60 (°)
